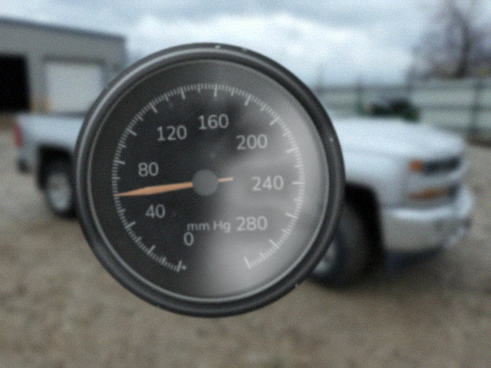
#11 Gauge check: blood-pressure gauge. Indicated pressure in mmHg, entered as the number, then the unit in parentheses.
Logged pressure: 60 (mmHg)
